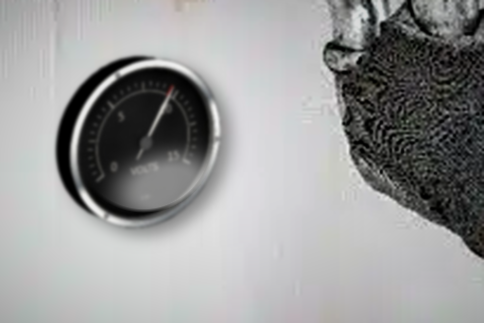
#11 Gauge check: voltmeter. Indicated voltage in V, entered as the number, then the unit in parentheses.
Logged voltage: 9.5 (V)
